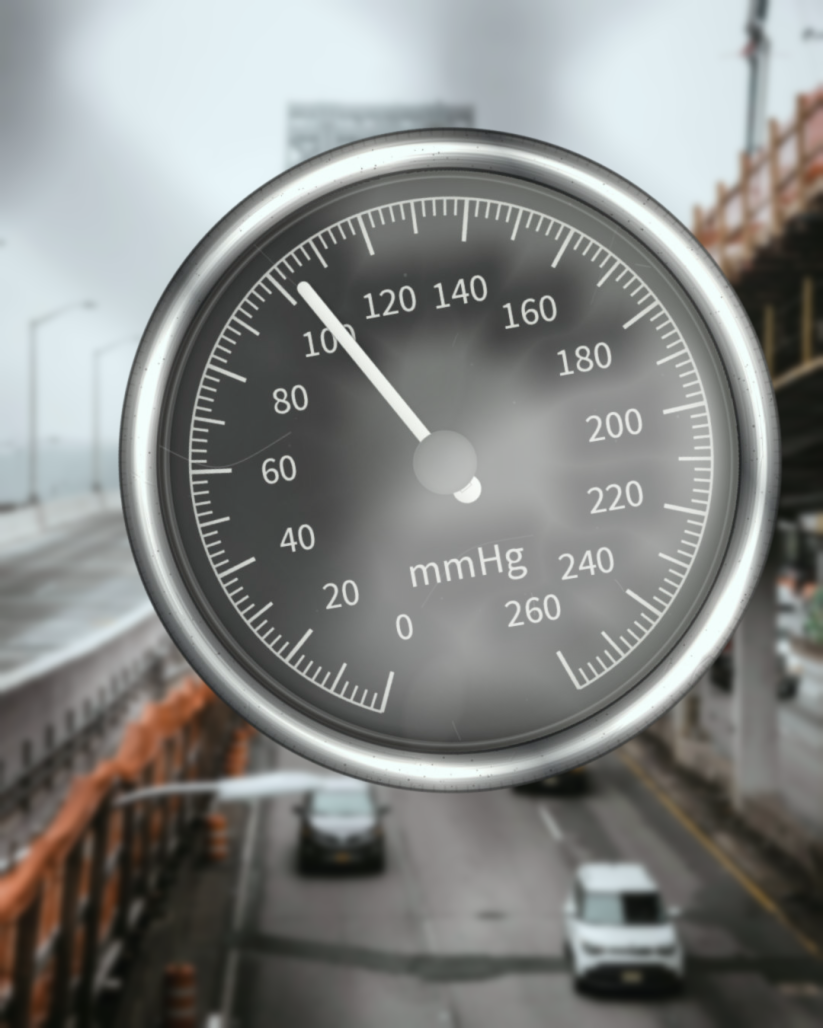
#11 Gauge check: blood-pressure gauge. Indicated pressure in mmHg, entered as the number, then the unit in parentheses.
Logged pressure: 104 (mmHg)
